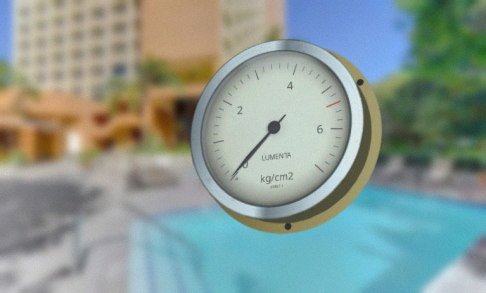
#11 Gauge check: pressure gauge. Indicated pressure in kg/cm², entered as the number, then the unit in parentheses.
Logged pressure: 0 (kg/cm²)
